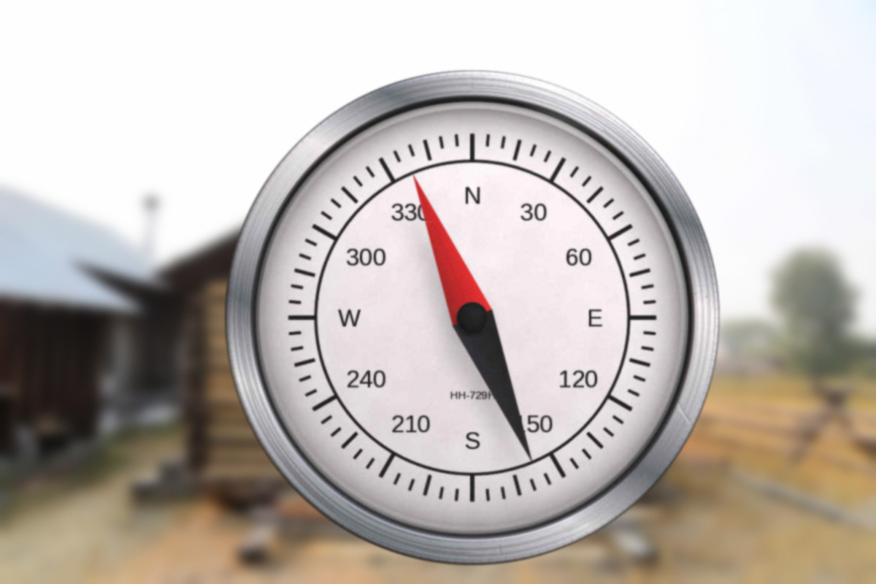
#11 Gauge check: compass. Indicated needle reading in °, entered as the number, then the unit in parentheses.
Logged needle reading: 337.5 (°)
